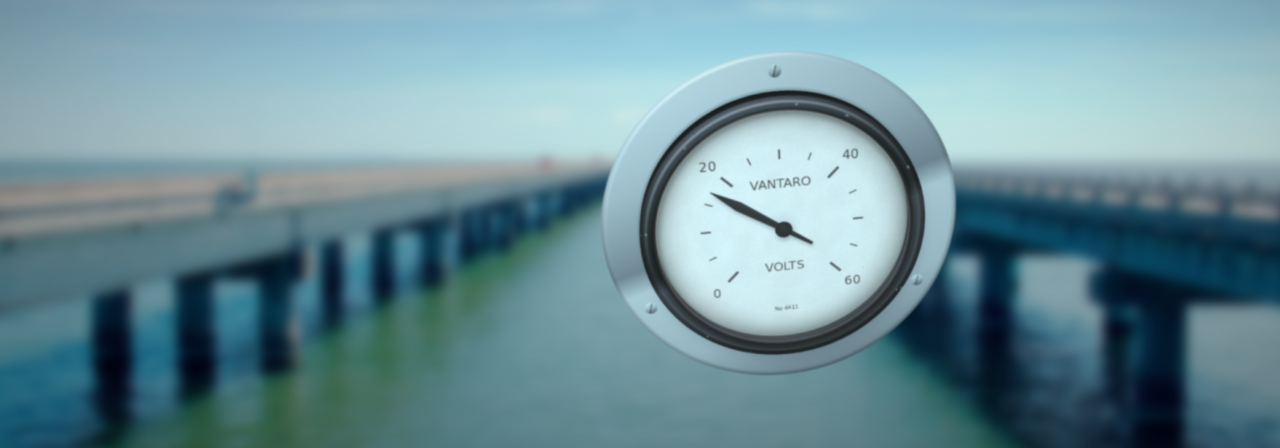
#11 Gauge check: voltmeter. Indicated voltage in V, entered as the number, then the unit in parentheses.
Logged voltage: 17.5 (V)
